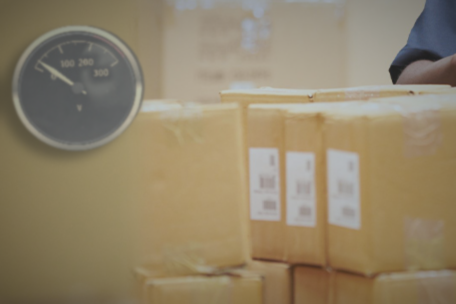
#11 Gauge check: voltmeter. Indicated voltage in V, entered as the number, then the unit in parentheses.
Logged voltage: 25 (V)
